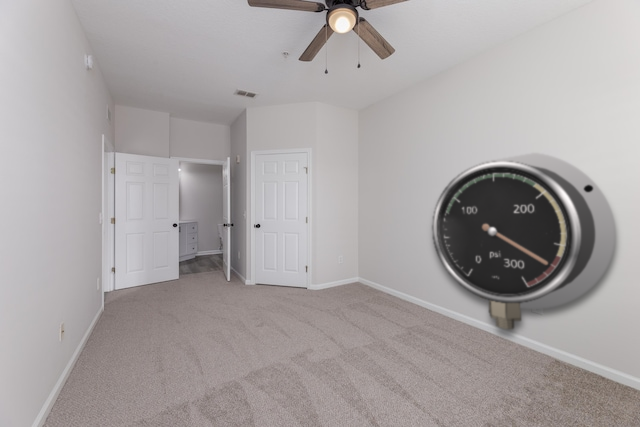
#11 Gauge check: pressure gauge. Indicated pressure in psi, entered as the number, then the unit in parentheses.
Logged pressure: 270 (psi)
